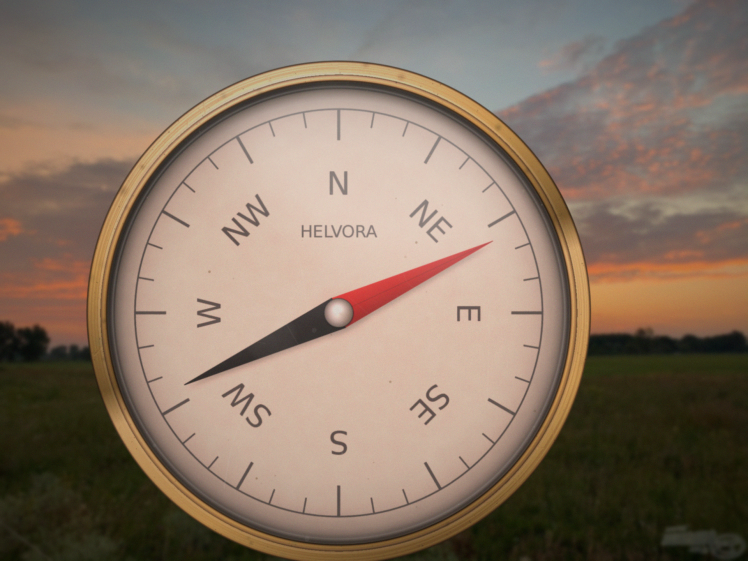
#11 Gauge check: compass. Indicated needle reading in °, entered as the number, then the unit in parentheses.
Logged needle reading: 65 (°)
